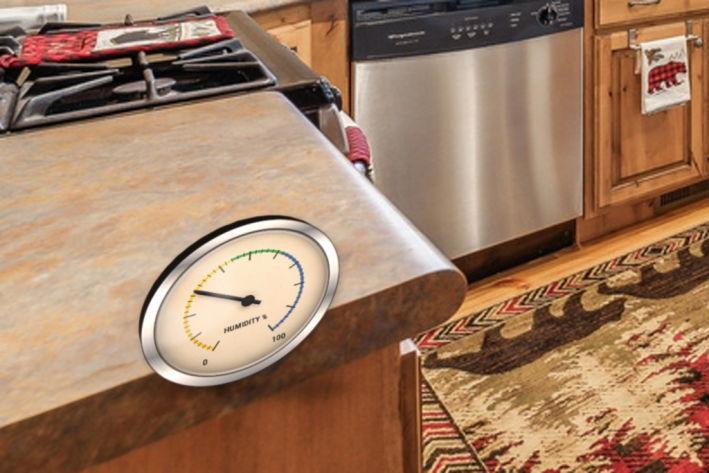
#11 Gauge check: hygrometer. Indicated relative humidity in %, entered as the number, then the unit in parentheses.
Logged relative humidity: 30 (%)
